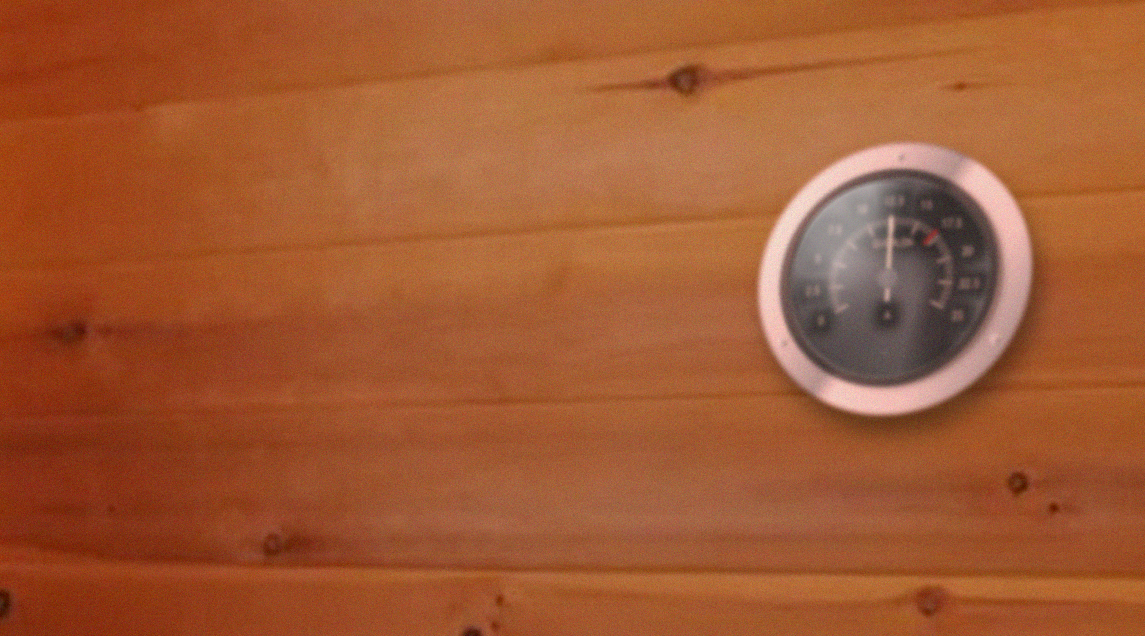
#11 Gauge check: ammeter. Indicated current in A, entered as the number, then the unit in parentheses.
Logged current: 12.5 (A)
